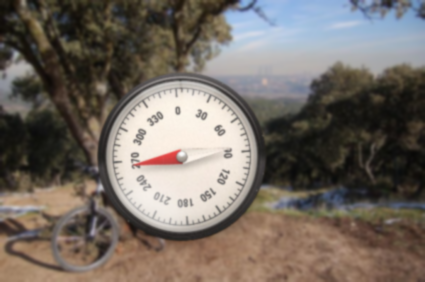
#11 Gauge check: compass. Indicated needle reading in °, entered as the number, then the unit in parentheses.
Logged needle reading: 265 (°)
